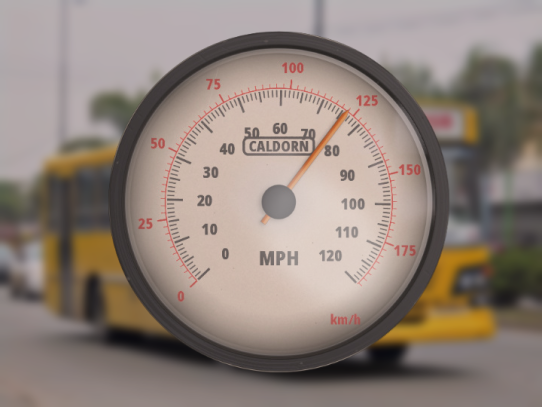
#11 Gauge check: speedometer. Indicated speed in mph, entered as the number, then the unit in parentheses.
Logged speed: 76 (mph)
